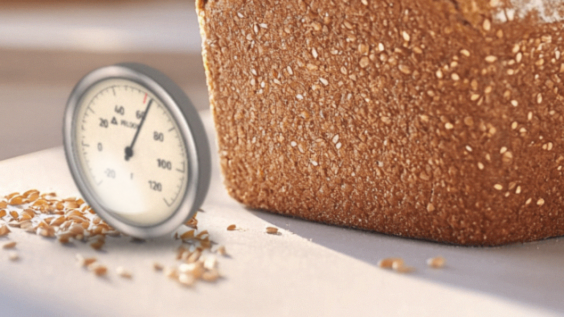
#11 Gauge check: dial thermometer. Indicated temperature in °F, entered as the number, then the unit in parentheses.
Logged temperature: 64 (°F)
